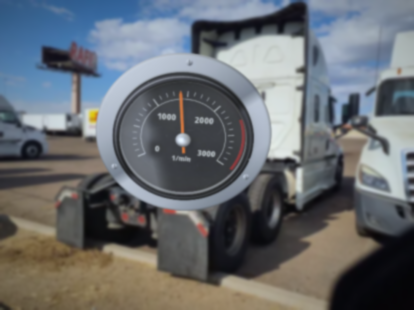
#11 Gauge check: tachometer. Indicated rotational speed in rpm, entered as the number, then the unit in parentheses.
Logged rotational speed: 1400 (rpm)
